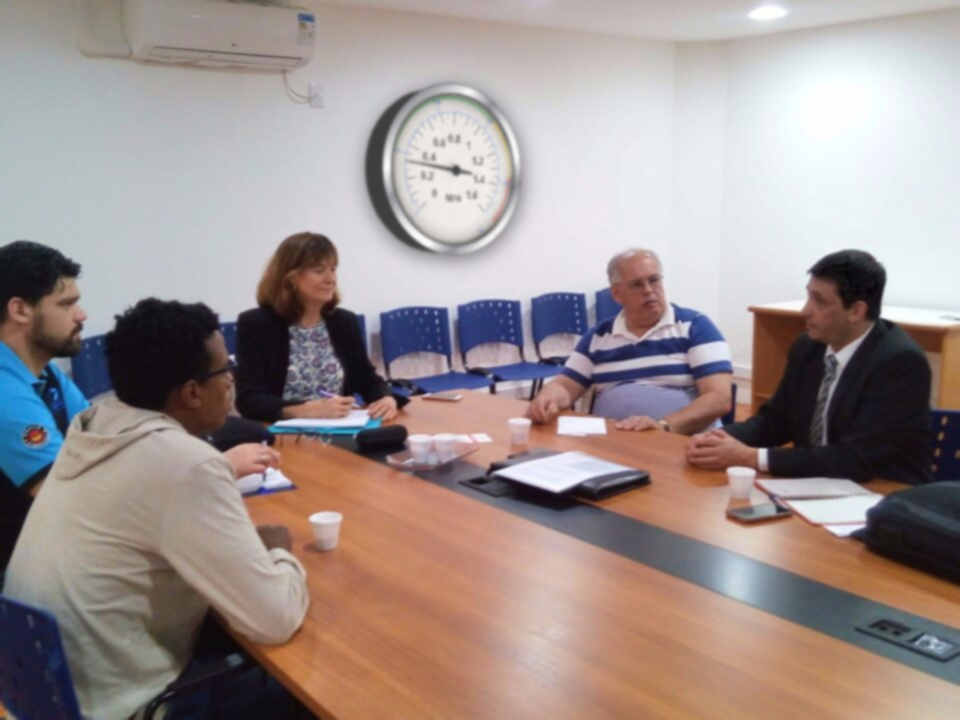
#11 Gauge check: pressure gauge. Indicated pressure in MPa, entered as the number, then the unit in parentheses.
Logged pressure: 0.3 (MPa)
